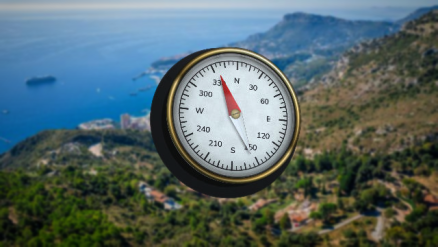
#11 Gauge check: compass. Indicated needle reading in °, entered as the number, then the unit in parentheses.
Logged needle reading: 335 (°)
